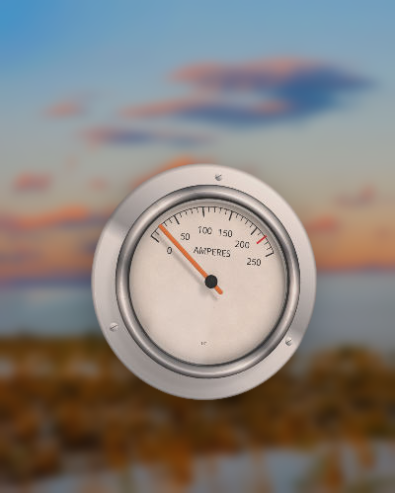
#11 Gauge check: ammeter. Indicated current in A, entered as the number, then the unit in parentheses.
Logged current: 20 (A)
